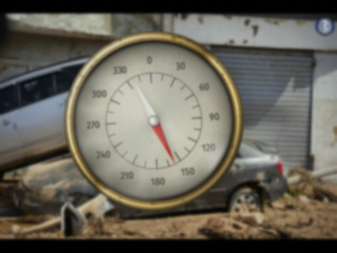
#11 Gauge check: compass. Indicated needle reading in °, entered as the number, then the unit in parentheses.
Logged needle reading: 157.5 (°)
